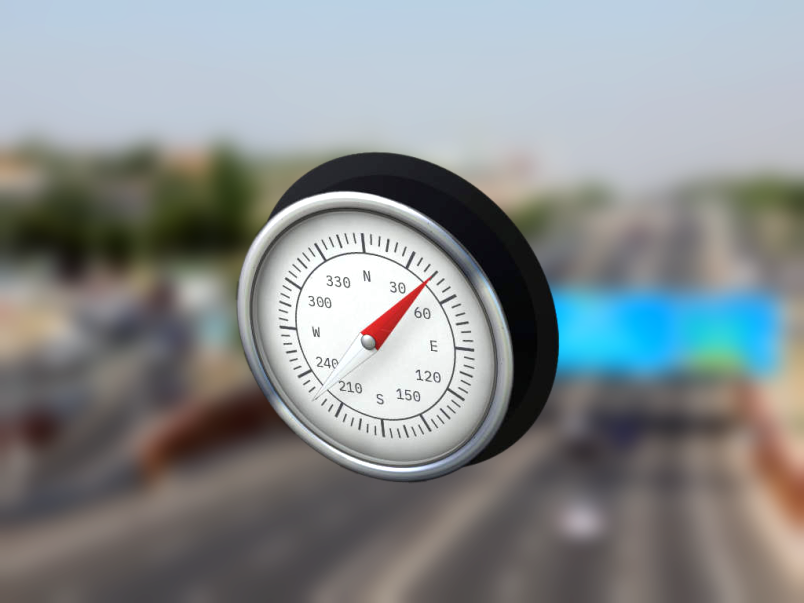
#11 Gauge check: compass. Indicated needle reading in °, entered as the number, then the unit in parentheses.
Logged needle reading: 45 (°)
